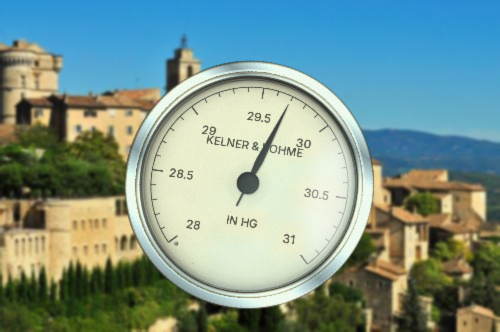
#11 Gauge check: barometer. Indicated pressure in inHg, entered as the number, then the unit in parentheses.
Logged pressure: 29.7 (inHg)
